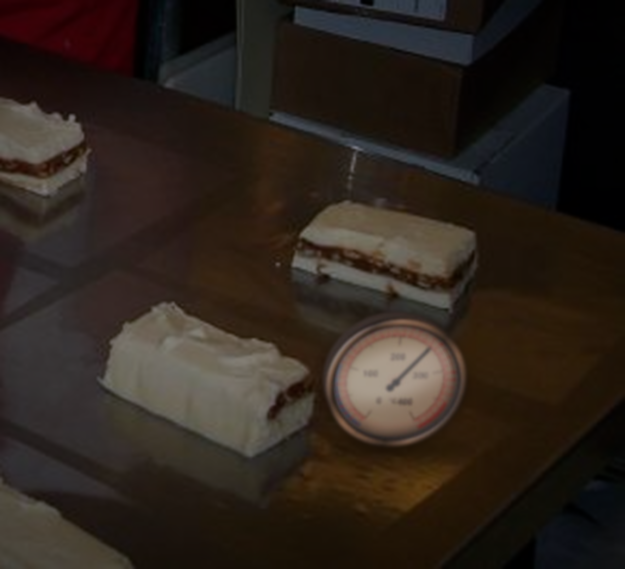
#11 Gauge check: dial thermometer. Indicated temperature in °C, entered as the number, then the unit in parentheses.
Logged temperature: 250 (°C)
